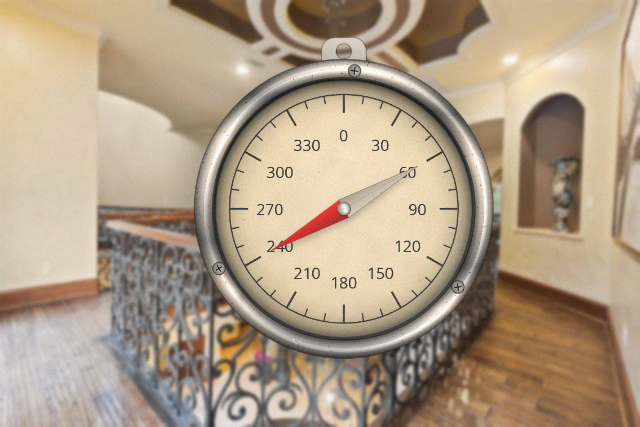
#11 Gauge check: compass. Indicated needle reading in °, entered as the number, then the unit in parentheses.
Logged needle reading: 240 (°)
